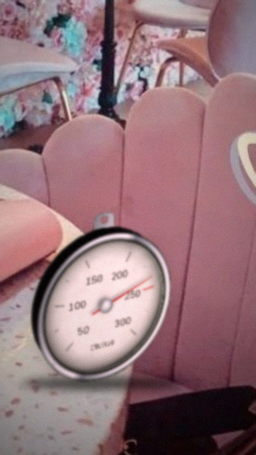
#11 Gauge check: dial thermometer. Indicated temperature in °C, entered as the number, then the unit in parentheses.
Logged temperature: 237.5 (°C)
